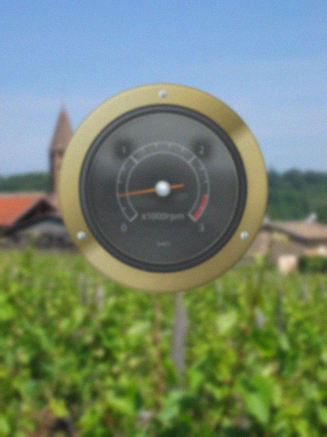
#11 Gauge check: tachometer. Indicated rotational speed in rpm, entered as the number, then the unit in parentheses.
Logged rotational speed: 400 (rpm)
